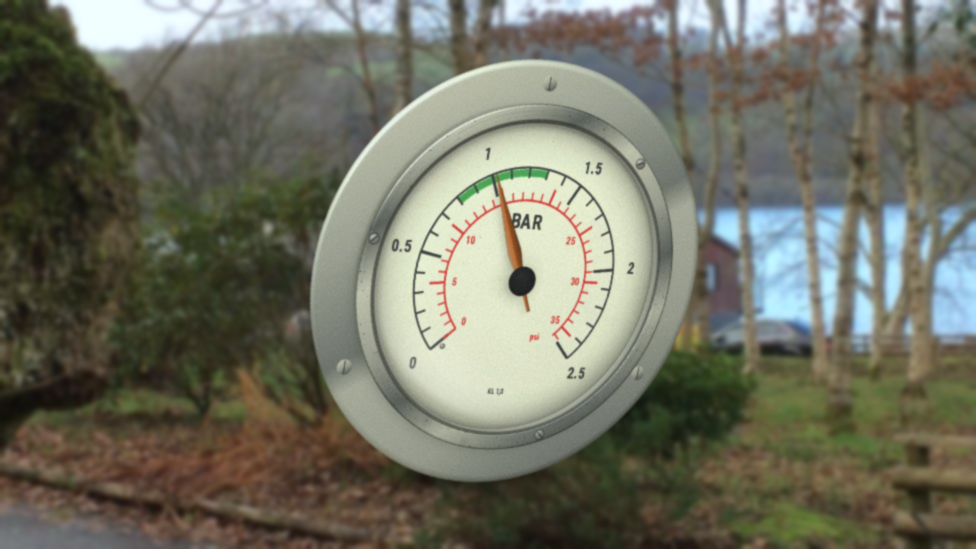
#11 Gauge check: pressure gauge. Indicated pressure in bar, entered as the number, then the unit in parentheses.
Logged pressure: 1 (bar)
